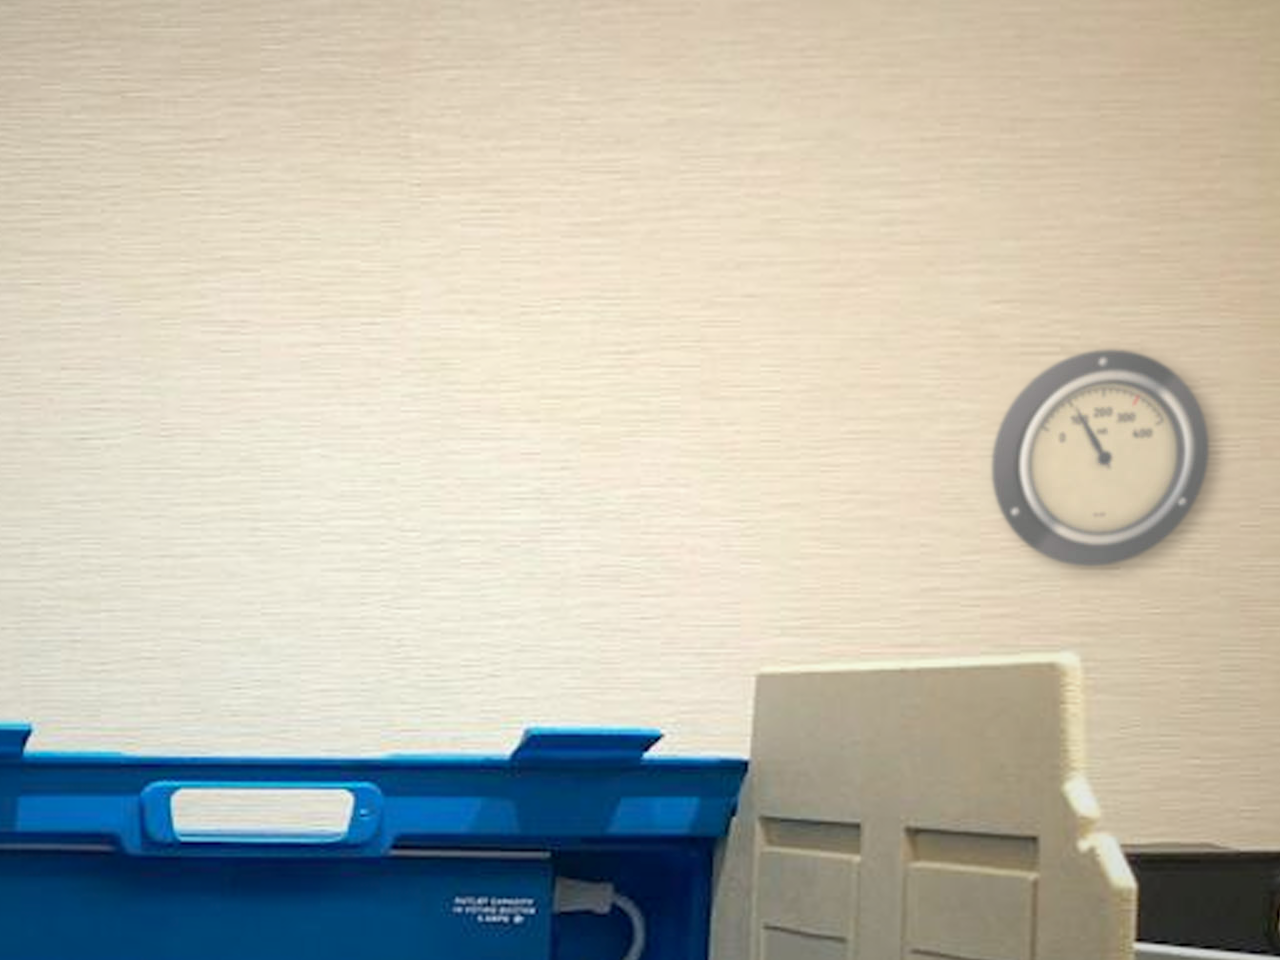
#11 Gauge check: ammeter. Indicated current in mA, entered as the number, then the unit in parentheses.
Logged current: 100 (mA)
